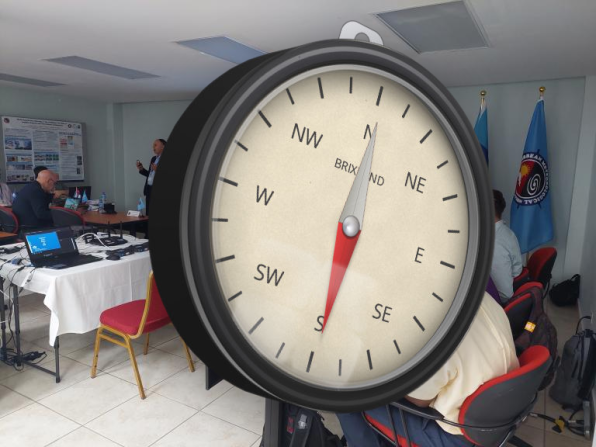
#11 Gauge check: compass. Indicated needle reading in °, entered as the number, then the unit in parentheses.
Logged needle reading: 180 (°)
